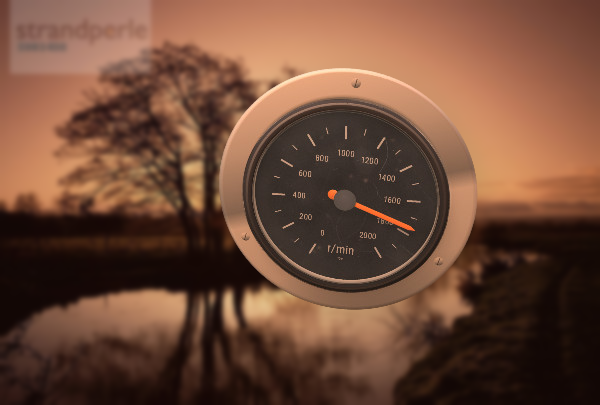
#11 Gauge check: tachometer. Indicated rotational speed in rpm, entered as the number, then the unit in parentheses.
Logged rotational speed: 1750 (rpm)
